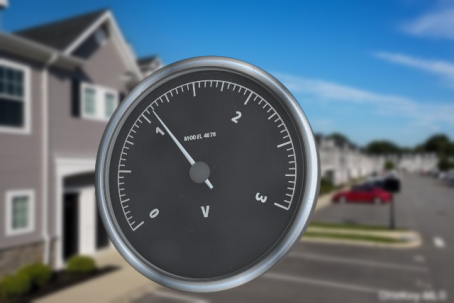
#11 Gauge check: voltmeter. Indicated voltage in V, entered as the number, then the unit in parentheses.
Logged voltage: 1.1 (V)
